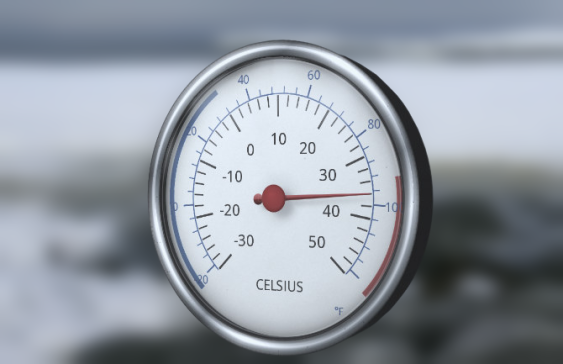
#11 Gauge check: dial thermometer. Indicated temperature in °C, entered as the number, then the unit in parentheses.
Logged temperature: 36 (°C)
